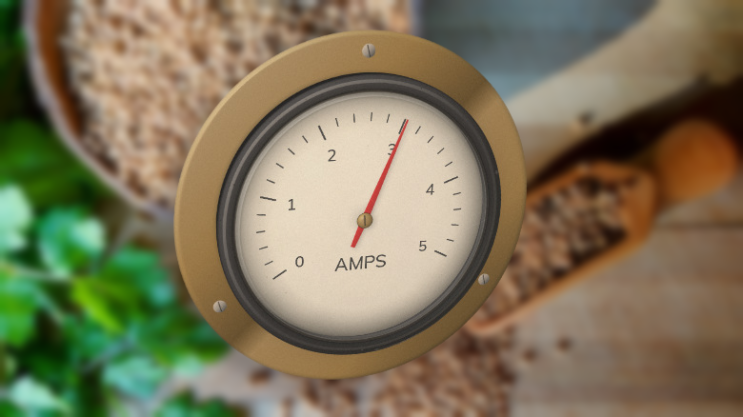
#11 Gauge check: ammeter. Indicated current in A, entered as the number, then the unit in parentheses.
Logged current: 3 (A)
